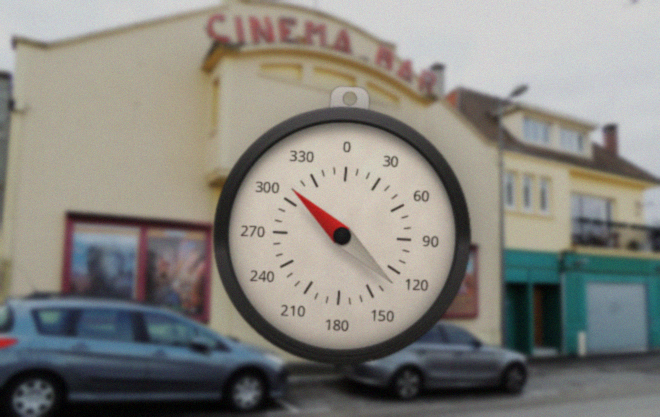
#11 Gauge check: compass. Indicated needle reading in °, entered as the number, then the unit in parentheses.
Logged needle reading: 310 (°)
